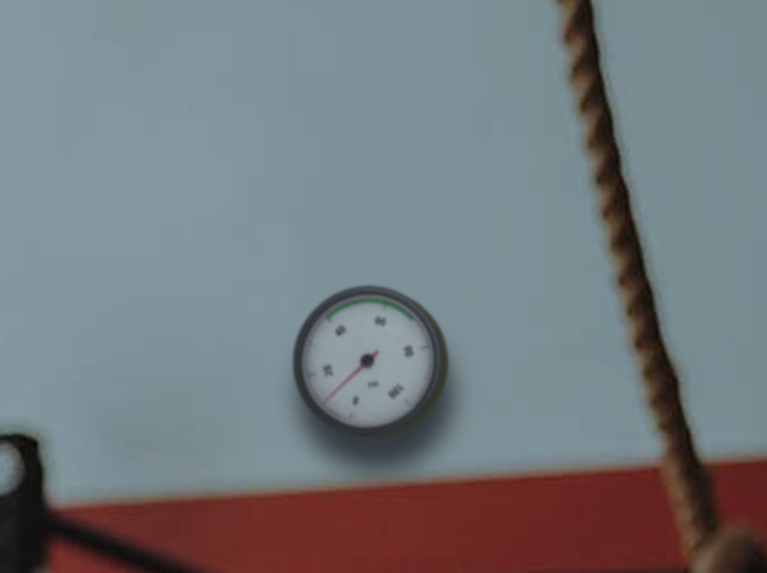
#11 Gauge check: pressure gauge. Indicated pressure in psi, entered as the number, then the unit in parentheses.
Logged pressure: 10 (psi)
